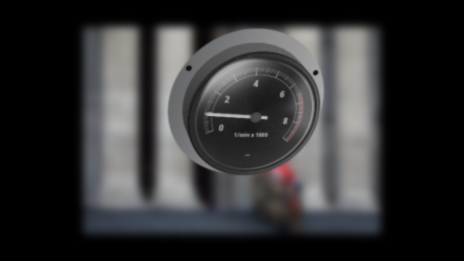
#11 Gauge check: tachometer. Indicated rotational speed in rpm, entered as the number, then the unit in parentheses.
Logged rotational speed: 1000 (rpm)
